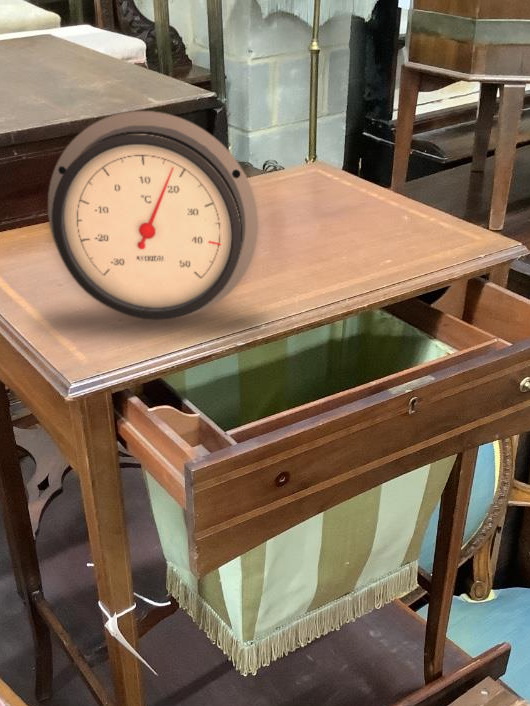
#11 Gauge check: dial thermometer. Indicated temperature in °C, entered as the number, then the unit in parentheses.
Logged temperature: 17.5 (°C)
